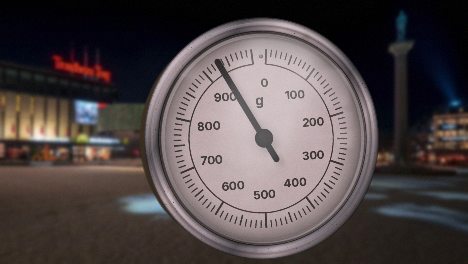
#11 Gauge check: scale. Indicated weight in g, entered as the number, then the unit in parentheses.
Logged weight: 930 (g)
